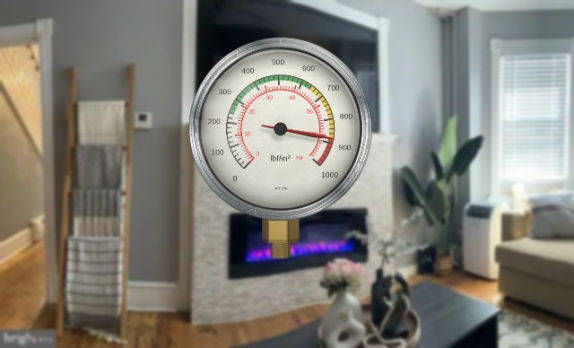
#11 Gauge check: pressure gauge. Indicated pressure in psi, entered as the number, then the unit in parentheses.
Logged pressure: 880 (psi)
